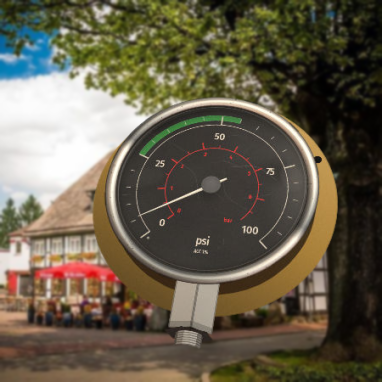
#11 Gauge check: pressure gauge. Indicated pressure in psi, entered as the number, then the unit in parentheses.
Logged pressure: 5 (psi)
